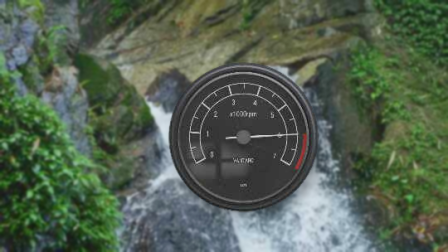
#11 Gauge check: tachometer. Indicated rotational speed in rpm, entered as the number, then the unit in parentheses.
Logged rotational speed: 6000 (rpm)
